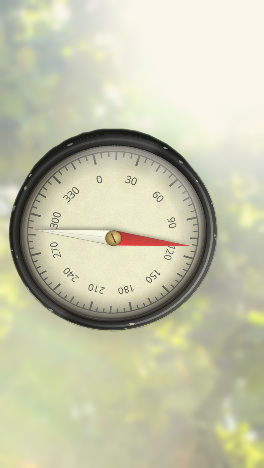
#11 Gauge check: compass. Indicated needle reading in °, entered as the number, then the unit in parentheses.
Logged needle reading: 110 (°)
